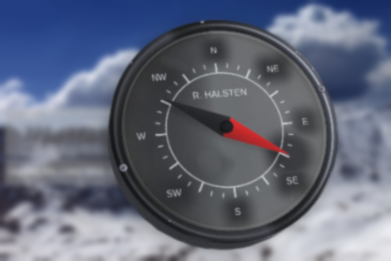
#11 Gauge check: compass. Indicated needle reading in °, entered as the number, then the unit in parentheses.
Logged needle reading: 120 (°)
